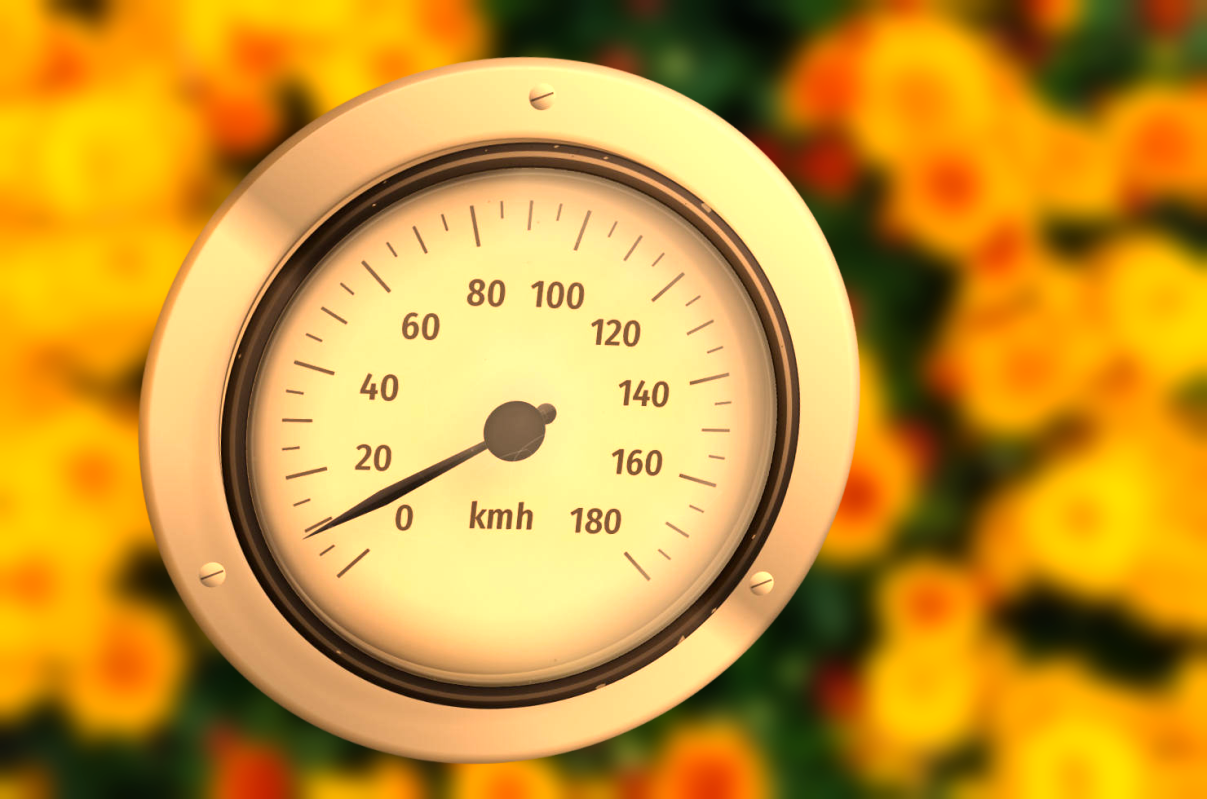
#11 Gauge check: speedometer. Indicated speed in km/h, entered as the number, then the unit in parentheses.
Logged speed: 10 (km/h)
